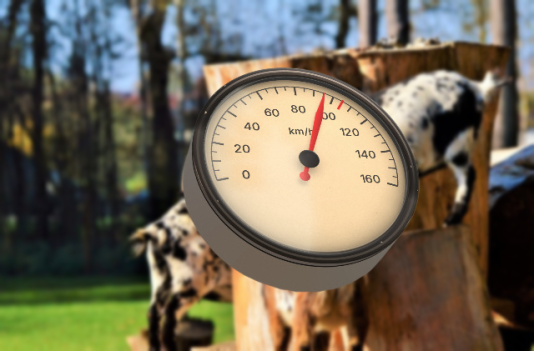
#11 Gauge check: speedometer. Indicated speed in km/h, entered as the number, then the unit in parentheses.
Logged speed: 95 (km/h)
